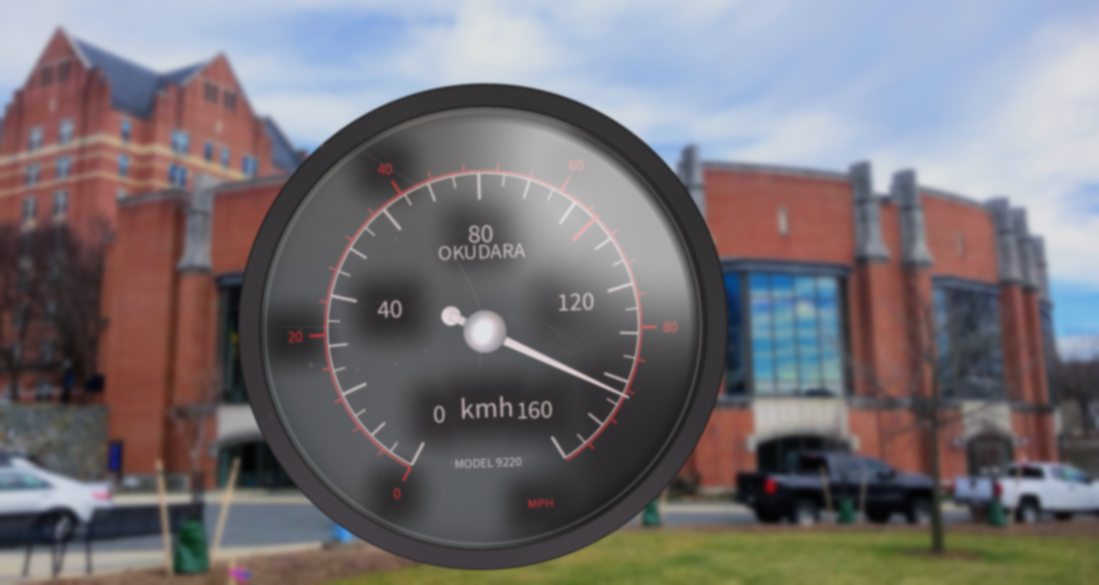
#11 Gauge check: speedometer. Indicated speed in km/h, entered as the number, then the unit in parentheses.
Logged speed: 142.5 (km/h)
